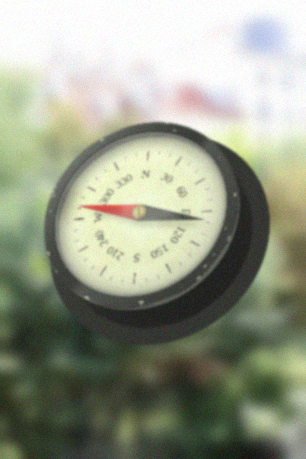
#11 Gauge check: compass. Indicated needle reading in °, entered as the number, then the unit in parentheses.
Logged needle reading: 280 (°)
